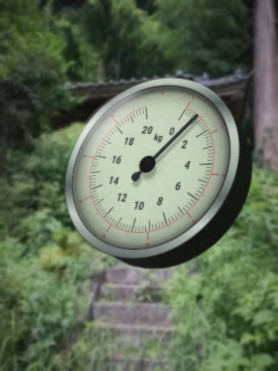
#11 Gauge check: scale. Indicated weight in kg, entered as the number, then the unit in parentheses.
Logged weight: 1 (kg)
